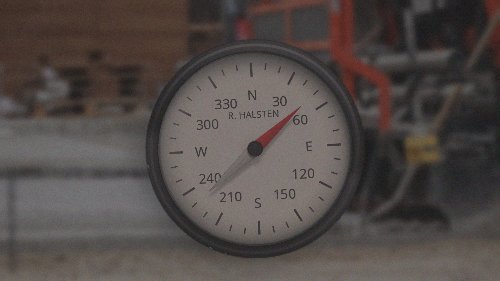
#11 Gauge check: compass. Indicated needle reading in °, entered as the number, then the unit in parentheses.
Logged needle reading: 50 (°)
